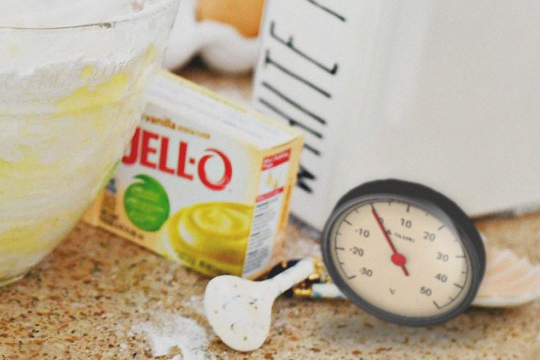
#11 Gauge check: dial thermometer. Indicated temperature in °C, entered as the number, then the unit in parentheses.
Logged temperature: 0 (°C)
